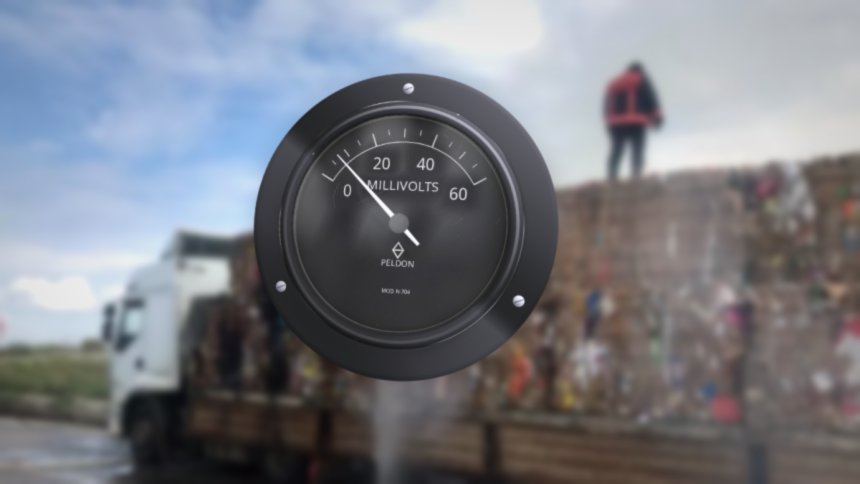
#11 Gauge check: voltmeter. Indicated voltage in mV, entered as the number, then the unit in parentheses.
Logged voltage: 7.5 (mV)
